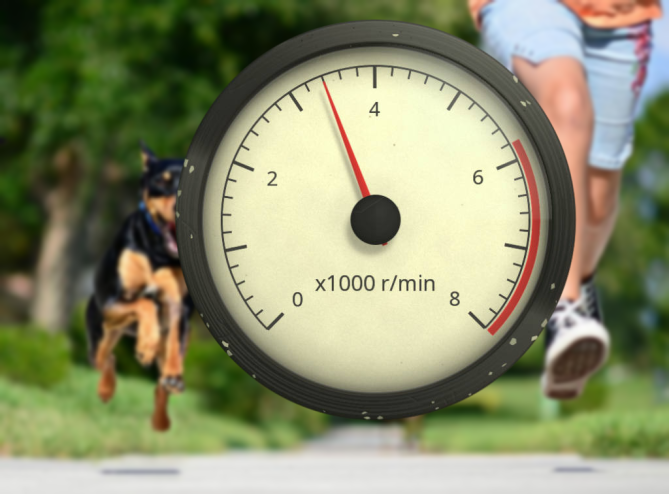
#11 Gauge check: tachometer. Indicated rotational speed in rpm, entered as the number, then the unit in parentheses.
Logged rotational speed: 3400 (rpm)
